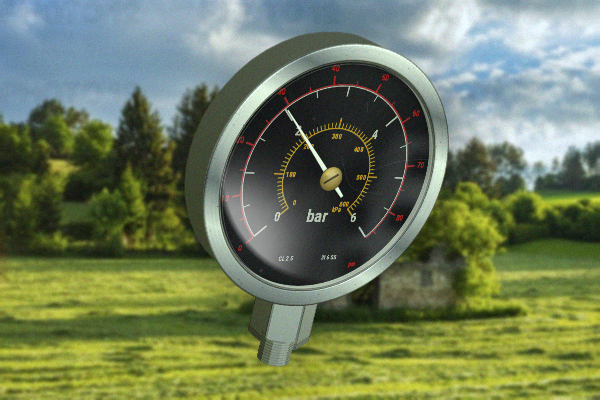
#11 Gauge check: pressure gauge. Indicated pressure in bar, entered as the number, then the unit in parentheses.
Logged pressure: 2 (bar)
